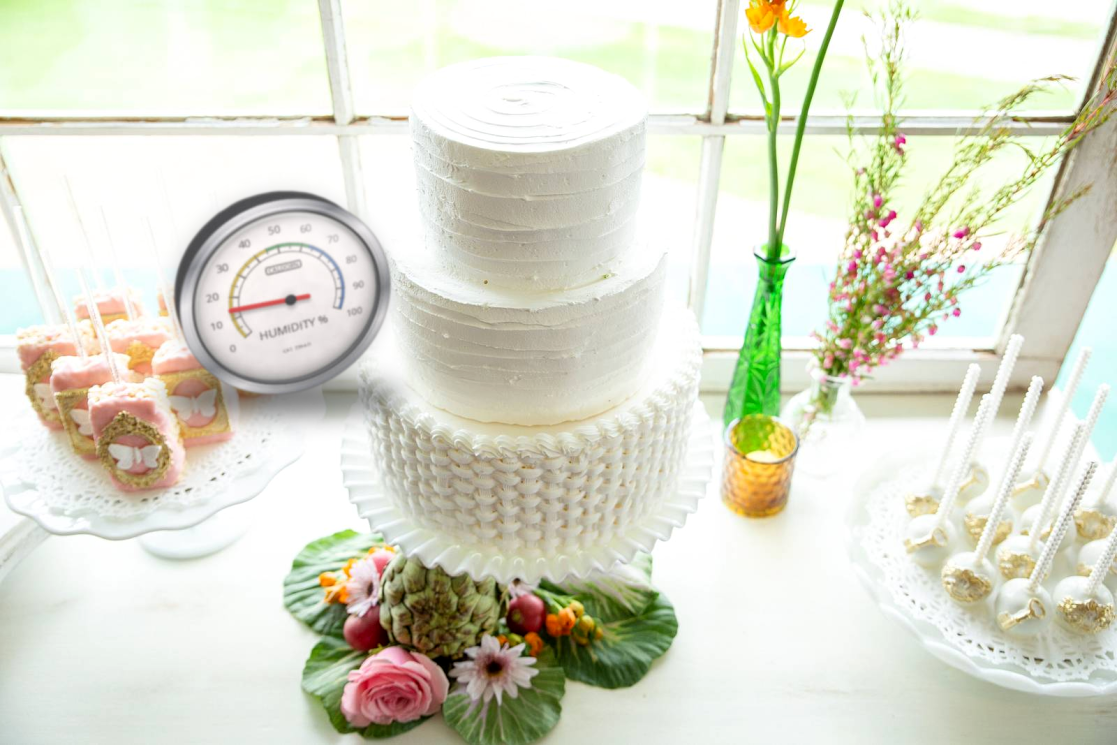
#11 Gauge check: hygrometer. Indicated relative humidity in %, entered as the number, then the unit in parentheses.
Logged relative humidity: 15 (%)
